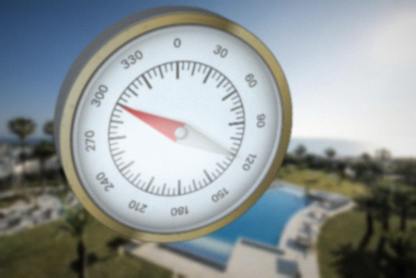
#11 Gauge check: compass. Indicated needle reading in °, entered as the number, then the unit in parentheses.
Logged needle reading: 300 (°)
